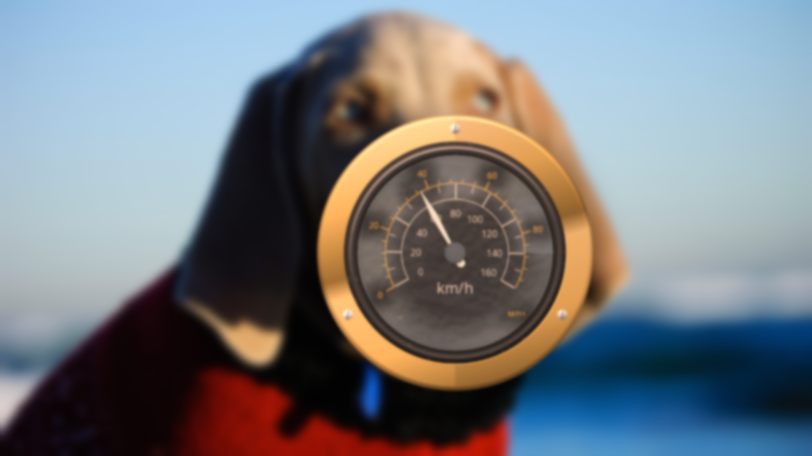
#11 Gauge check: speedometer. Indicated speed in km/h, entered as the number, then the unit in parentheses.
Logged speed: 60 (km/h)
